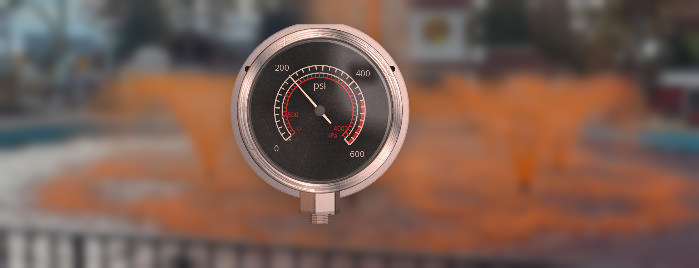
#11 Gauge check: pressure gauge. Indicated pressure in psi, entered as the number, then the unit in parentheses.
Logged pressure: 200 (psi)
